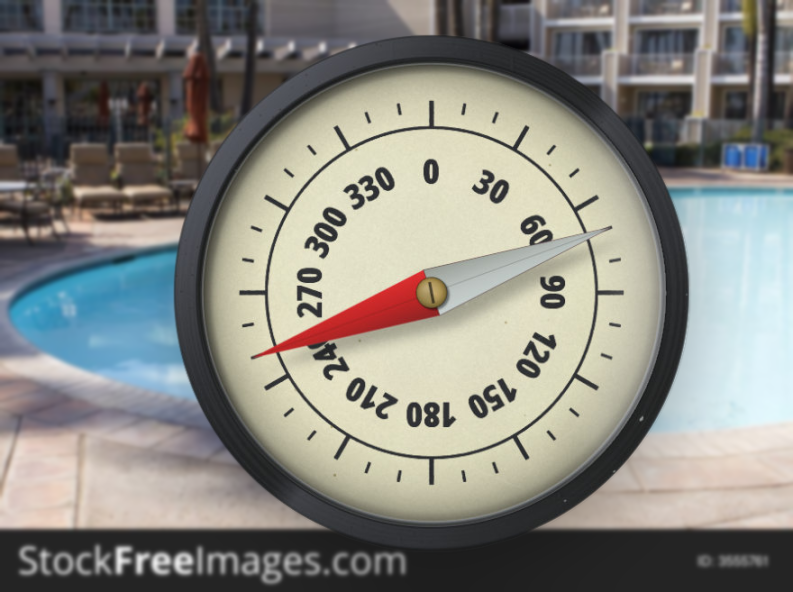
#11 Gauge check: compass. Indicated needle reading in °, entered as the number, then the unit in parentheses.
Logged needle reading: 250 (°)
